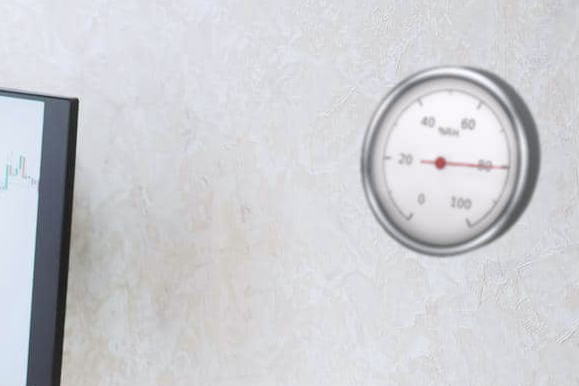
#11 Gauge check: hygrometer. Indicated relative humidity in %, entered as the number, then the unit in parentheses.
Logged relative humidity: 80 (%)
